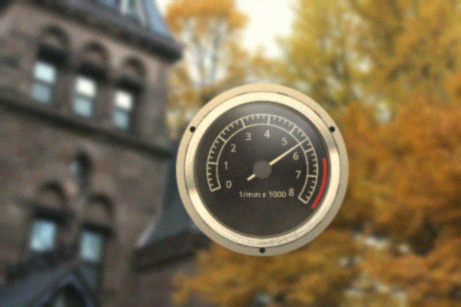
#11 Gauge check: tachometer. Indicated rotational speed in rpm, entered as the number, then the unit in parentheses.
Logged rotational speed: 5600 (rpm)
